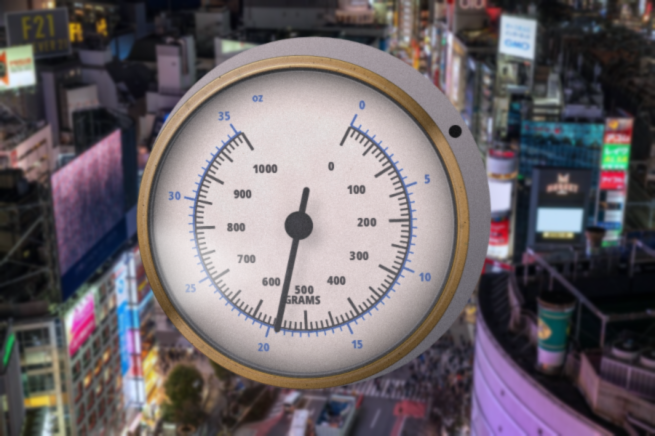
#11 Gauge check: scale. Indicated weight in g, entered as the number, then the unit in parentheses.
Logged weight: 550 (g)
